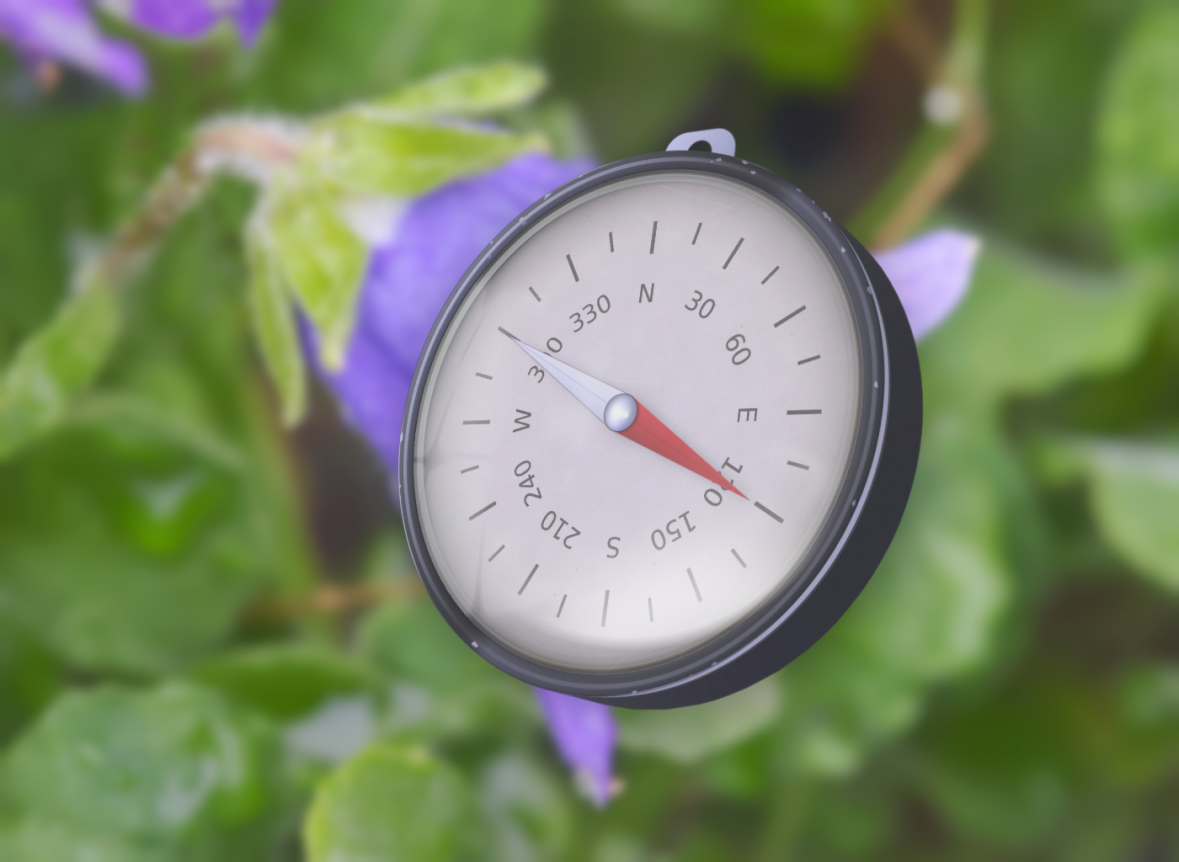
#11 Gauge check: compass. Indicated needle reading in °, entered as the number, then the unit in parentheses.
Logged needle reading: 120 (°)
